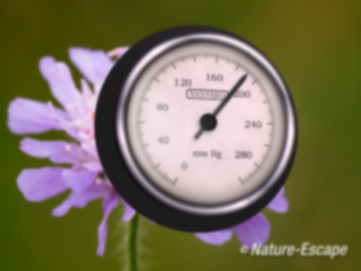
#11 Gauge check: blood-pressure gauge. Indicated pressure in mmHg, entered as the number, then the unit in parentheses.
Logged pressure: 190 (mmHg)
